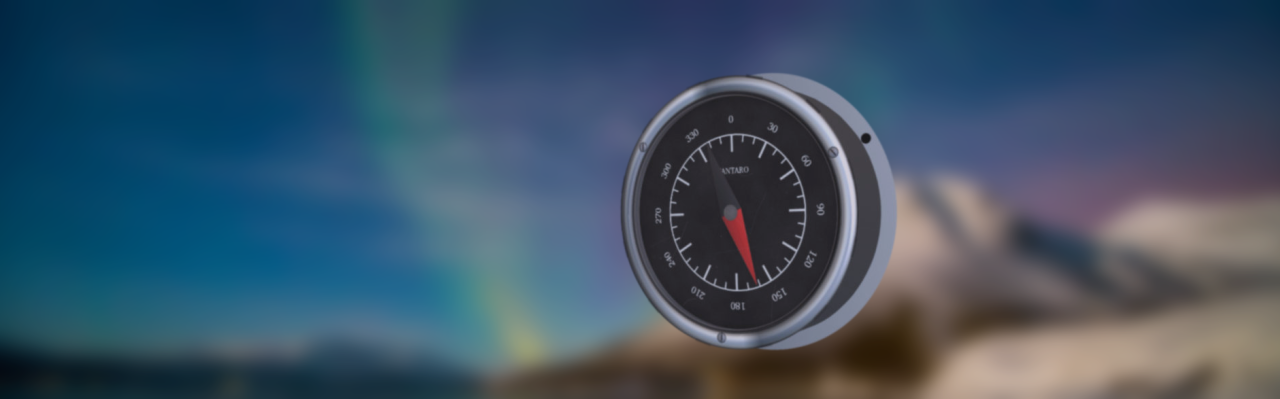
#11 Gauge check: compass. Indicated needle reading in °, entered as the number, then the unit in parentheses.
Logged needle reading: 160 (°)
